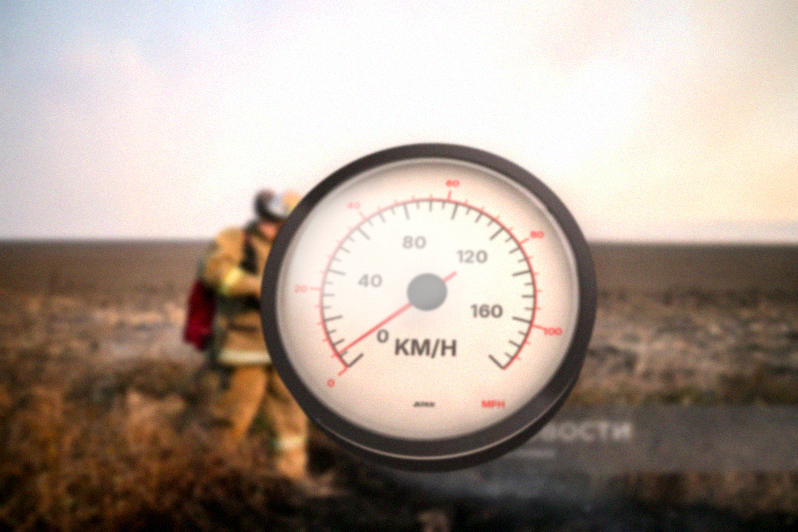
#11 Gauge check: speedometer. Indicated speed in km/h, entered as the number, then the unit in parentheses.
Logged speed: 5 (km/h)
